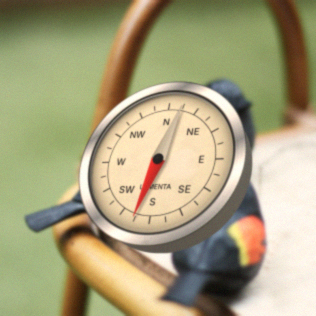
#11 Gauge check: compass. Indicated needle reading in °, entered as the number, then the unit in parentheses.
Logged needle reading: 195 (°)
